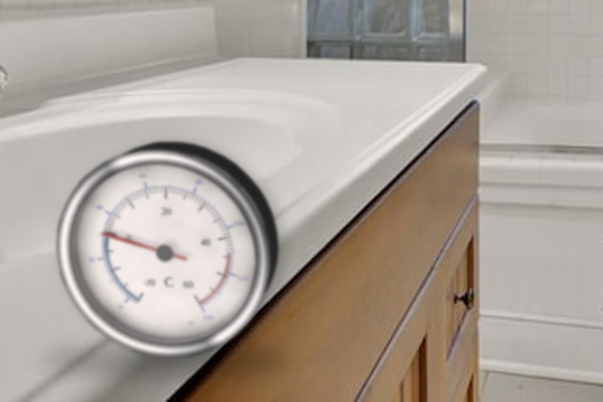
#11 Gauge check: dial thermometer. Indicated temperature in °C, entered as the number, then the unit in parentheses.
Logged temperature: 0 (°C)
